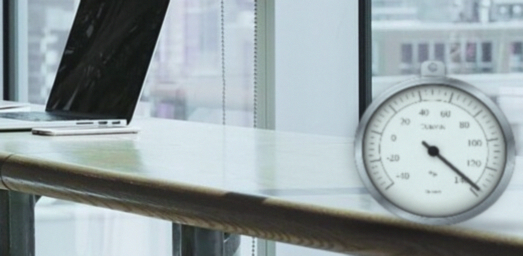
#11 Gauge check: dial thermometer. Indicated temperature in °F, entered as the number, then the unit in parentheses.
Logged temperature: 136 (°F)
